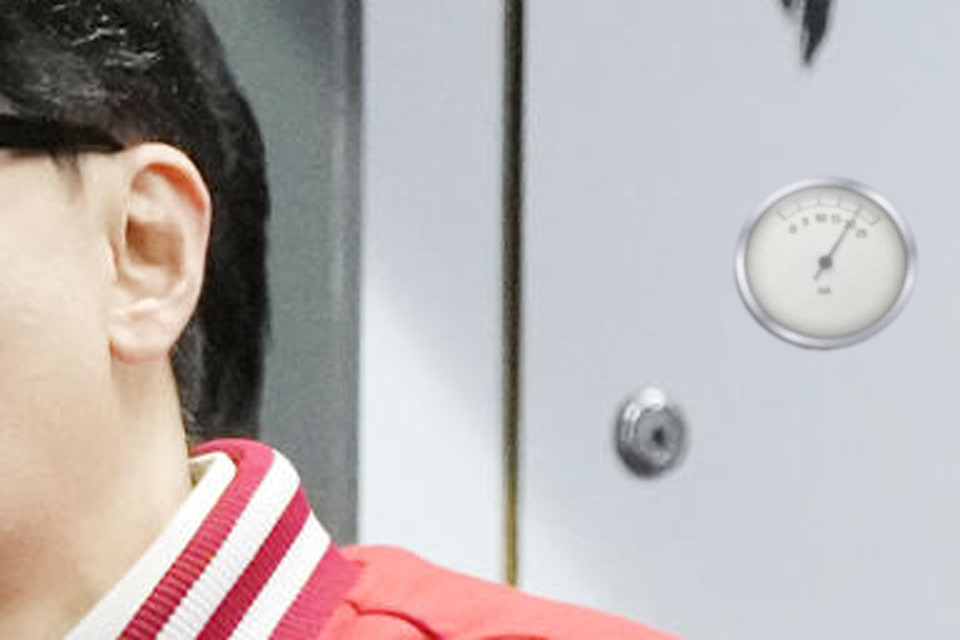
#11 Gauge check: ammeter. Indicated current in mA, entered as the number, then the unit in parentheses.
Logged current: 20 (mA)
